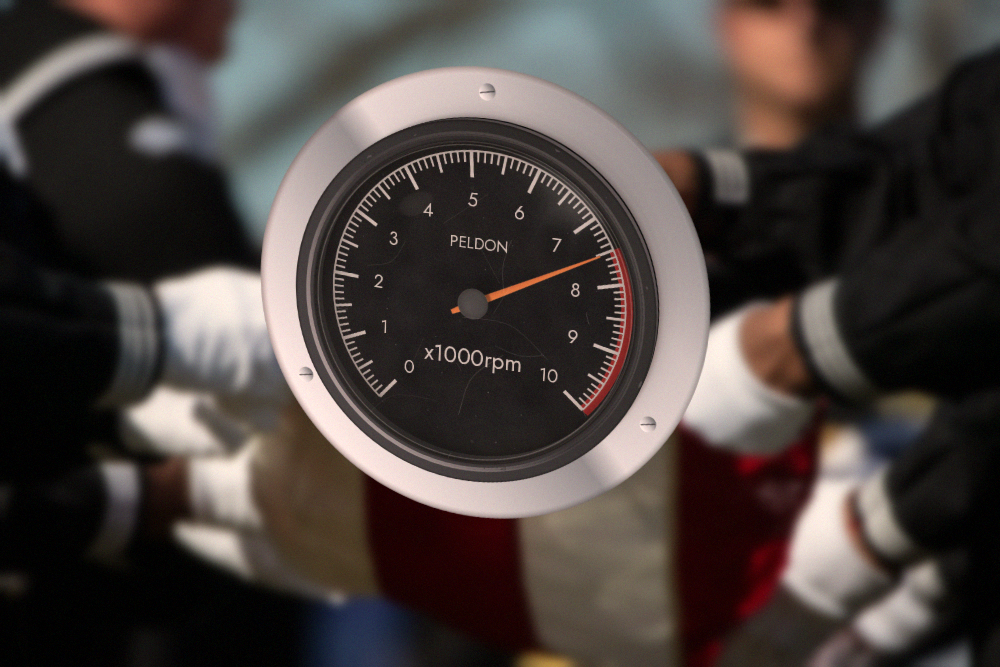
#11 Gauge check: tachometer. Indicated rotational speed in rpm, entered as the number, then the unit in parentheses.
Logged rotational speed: 7500 (rpm)
